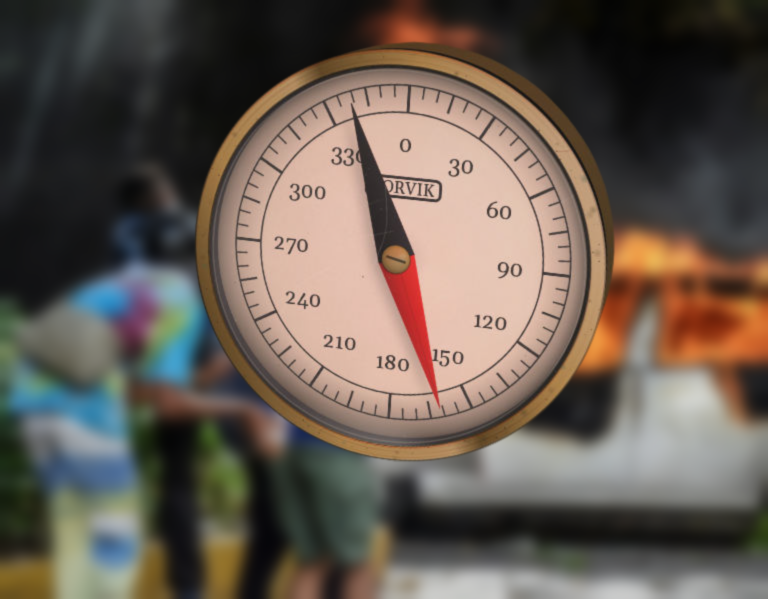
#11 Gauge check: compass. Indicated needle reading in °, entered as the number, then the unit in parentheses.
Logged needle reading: 160 (°)
